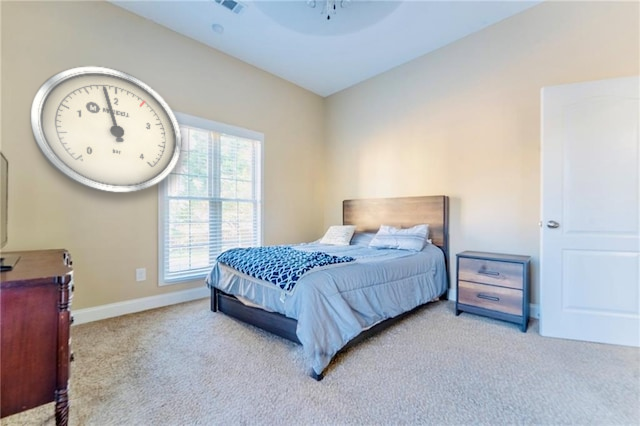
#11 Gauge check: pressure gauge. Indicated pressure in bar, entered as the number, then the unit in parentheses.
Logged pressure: 1.8 (bar)
